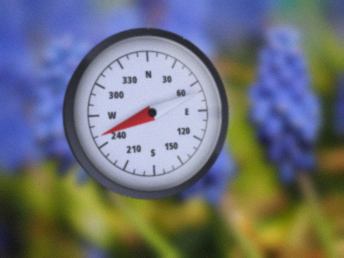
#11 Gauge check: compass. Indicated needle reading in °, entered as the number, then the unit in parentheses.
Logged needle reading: 250 (°)
